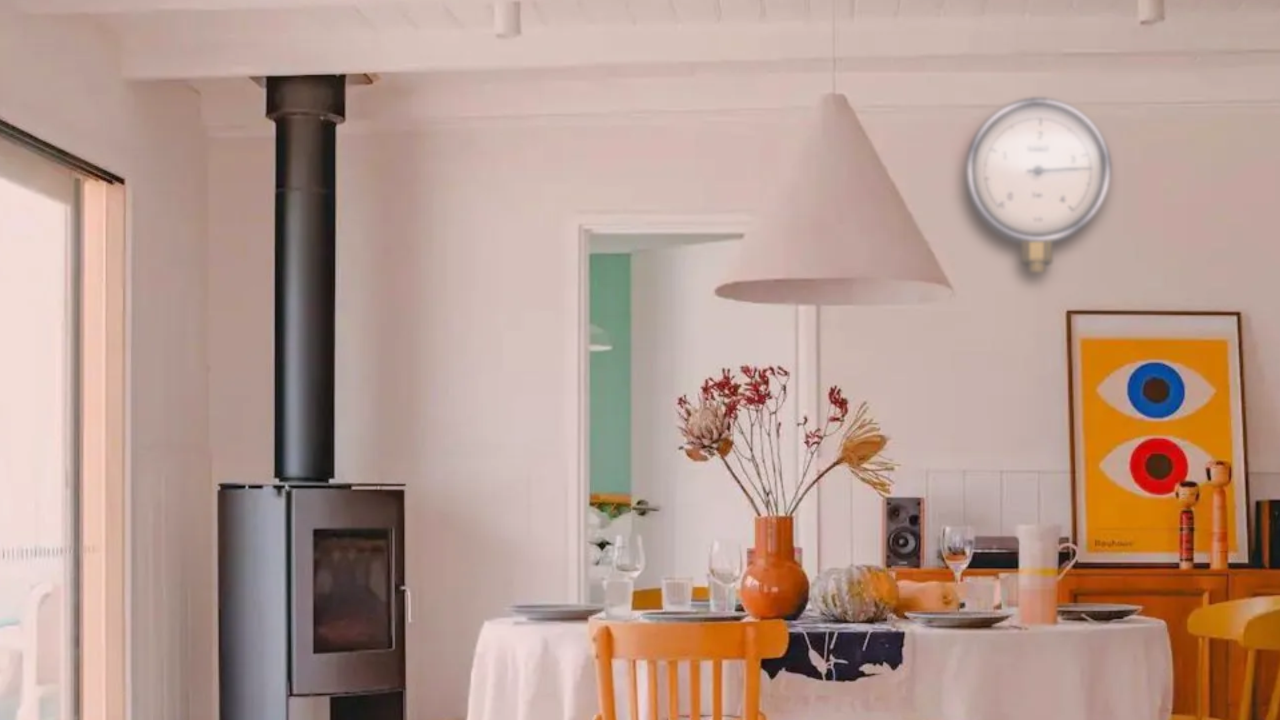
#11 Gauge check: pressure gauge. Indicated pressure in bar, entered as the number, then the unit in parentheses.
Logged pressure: 3.25 (bar)
